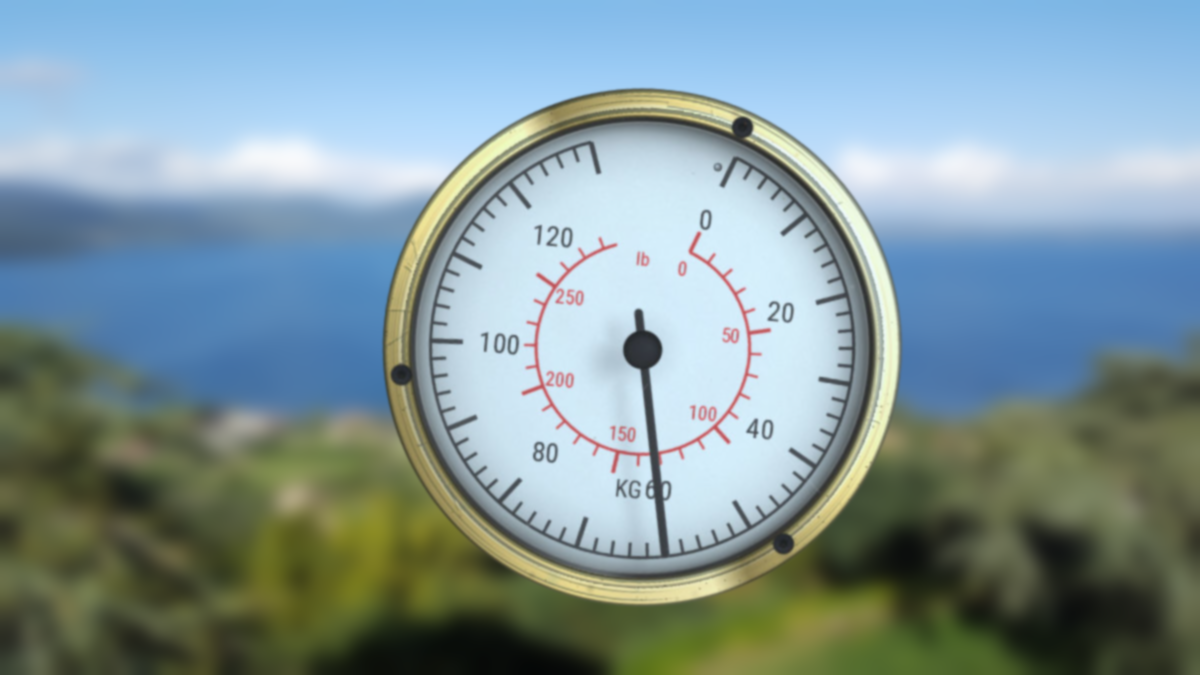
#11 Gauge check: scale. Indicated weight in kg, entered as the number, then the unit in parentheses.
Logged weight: 60 (kg)
